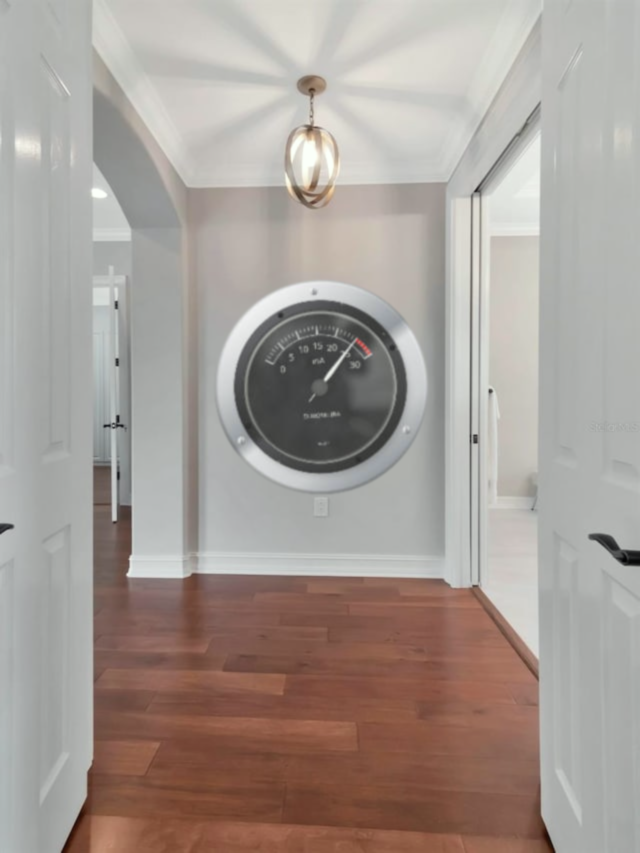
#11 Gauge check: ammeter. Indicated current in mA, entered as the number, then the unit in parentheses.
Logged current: 25 (mA)
